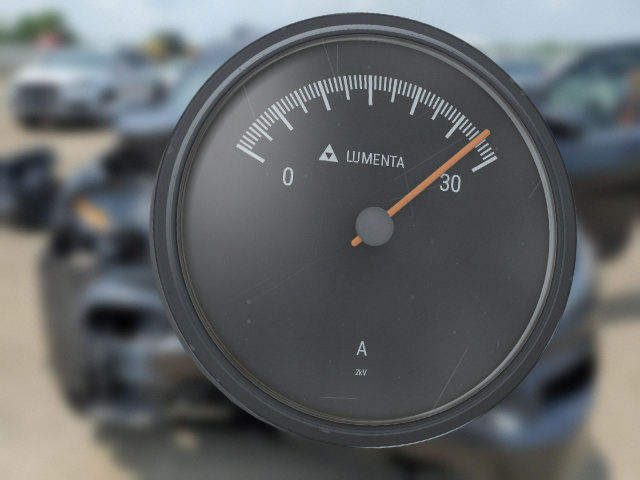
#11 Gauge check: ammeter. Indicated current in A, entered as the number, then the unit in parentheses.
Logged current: 27.5 (A)
